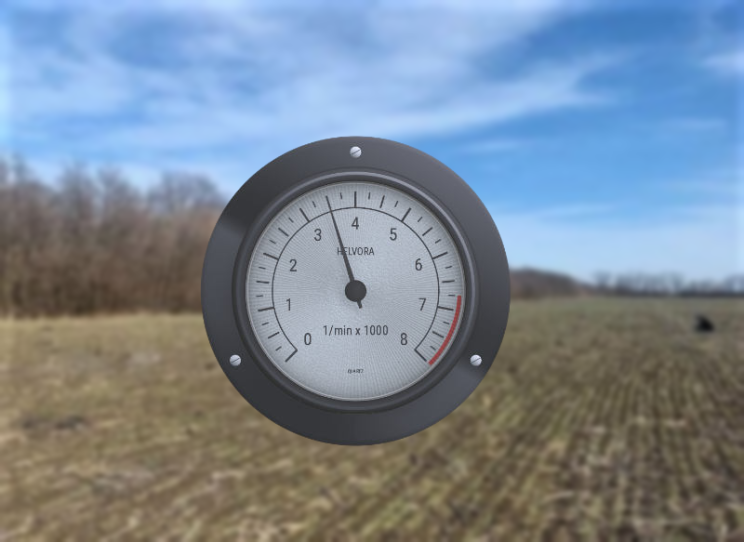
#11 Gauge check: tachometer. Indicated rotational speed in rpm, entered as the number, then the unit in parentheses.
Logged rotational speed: 3500 (rpm)
